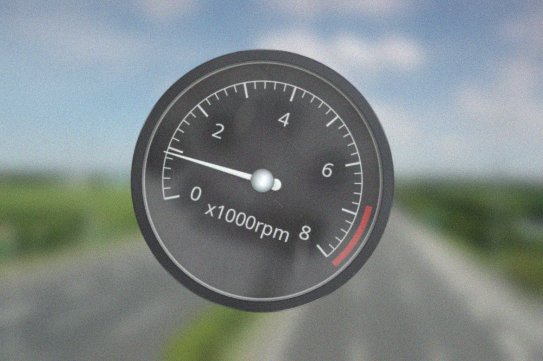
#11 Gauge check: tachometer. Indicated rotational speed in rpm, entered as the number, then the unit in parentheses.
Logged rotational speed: 900 (rpm)
